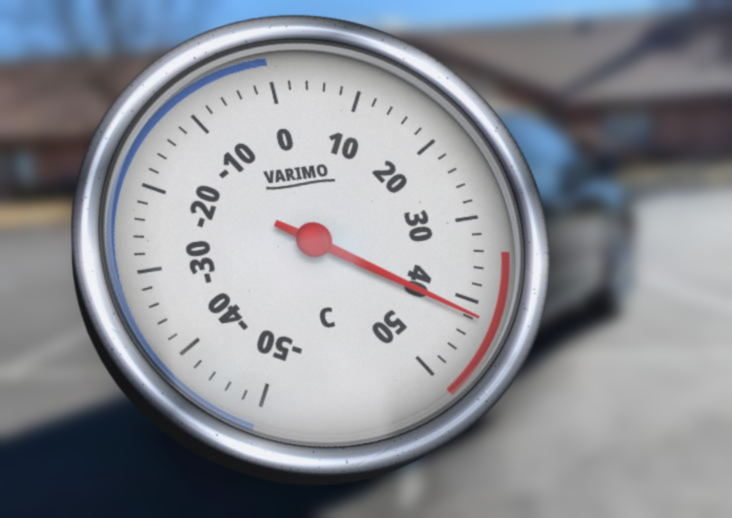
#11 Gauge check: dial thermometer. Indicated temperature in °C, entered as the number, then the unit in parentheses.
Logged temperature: 42 (°C)
